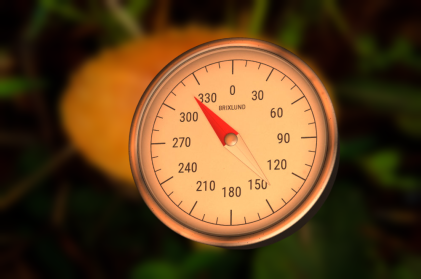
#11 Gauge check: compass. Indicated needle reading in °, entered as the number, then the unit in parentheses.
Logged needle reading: 320 (°)
